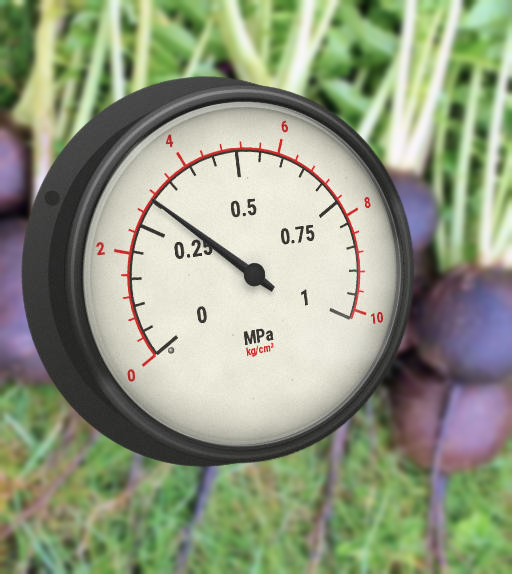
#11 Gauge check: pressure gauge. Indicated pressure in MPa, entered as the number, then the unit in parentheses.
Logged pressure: 0.3 (MPa)
